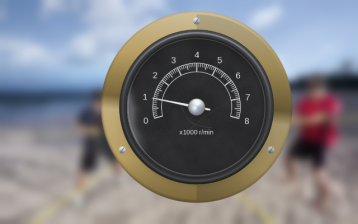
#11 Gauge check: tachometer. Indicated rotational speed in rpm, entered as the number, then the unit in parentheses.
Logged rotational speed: 1000 (rpm)
